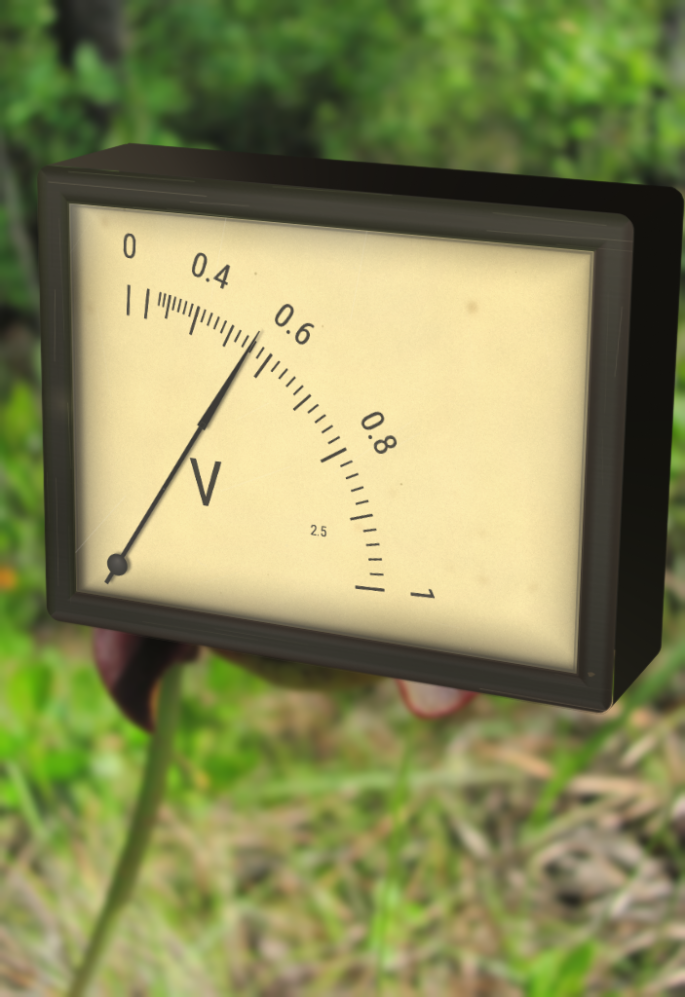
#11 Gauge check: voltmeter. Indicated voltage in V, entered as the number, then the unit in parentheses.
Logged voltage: 0.56 (V)
